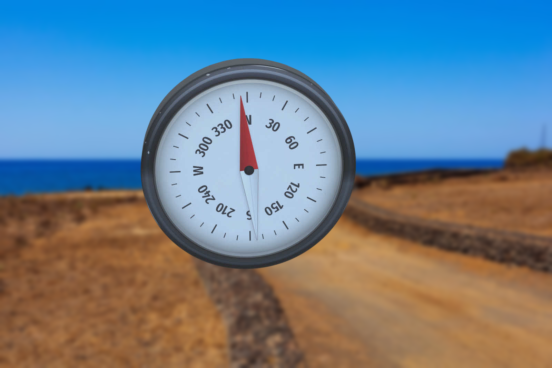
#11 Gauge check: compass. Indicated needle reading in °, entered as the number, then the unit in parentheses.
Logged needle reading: 355 (°)
